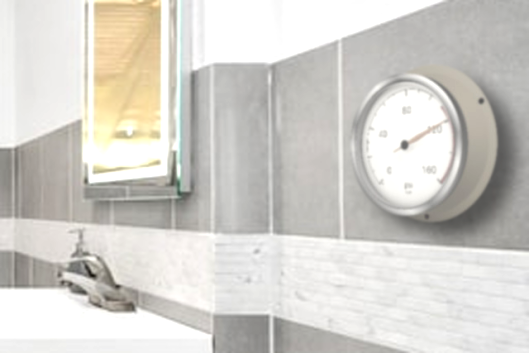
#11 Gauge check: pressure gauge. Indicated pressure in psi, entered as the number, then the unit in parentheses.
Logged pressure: 120 (psi)
